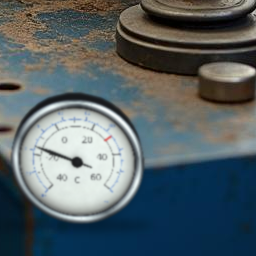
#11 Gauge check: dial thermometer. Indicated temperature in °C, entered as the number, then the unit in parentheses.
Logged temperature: -15 (°C)
